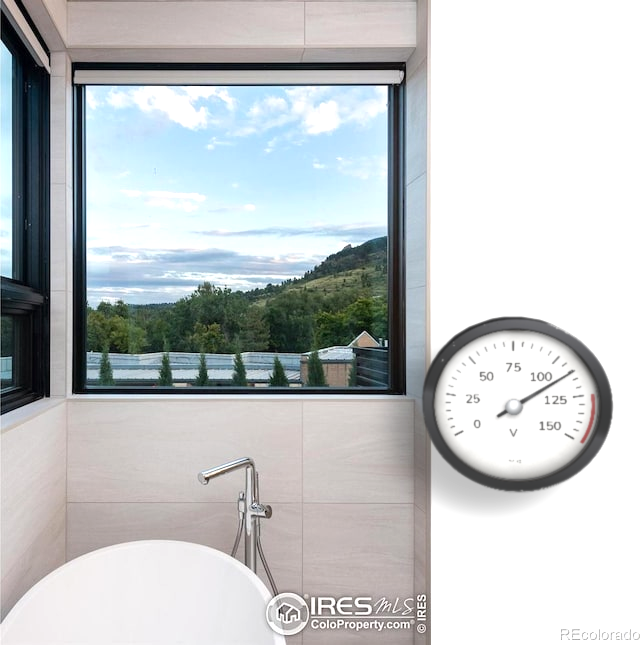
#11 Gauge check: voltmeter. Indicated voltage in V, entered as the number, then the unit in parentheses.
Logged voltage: 110 (V)
